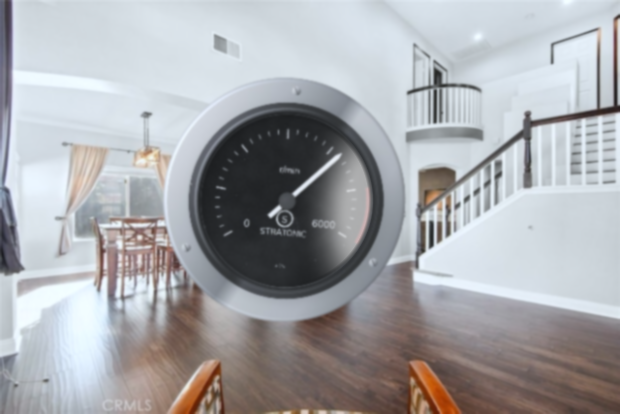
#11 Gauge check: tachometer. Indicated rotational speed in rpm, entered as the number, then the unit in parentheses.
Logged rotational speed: 4200 (rpm)
